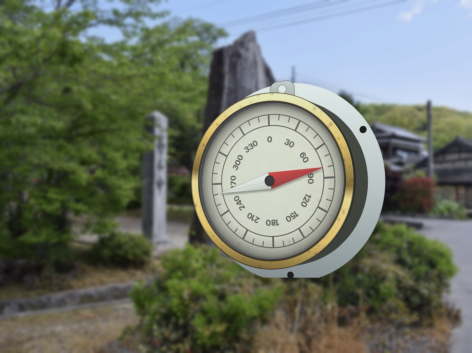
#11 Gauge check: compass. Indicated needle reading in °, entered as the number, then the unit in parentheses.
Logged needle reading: 80 (°)
